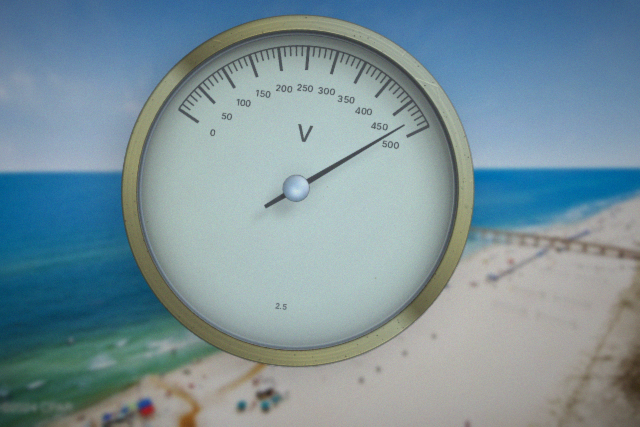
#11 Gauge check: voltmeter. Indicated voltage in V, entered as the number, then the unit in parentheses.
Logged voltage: 480 (V)
